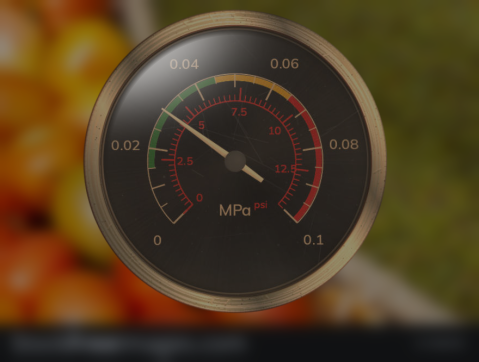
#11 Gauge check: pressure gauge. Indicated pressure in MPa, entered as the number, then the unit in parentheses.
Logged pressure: 0.03 (MPa)
